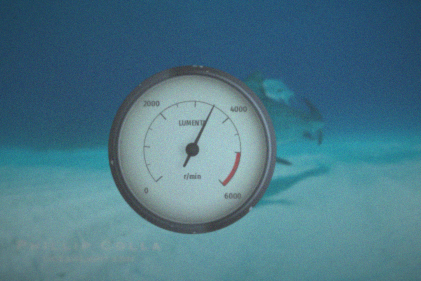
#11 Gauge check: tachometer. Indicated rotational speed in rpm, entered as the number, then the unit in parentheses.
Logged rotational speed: 3500 (rpm)
